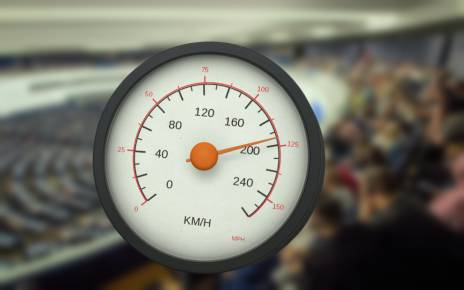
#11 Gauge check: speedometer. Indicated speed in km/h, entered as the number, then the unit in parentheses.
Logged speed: 195 (km/h)
